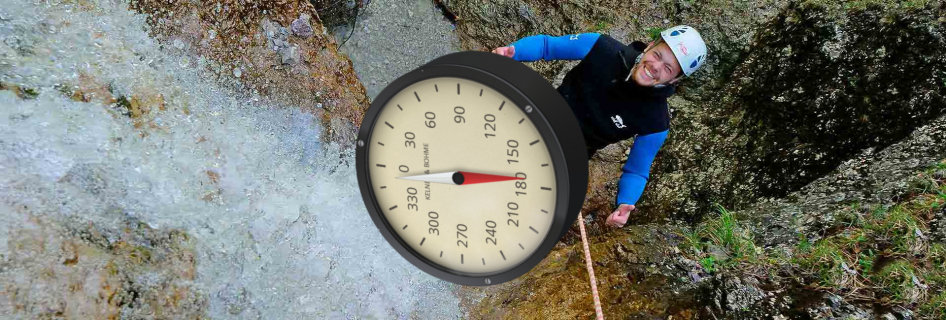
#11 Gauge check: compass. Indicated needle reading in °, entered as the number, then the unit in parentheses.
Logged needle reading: 172.5 (°)
